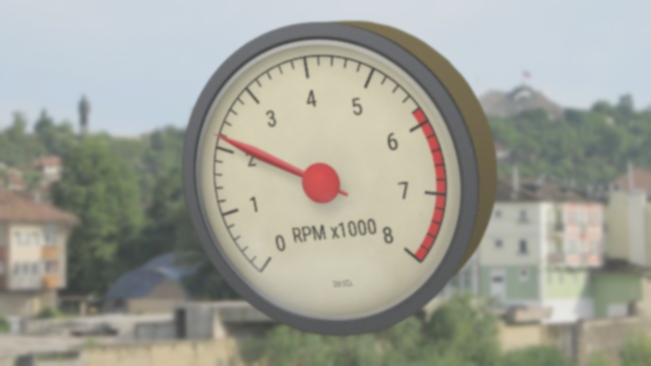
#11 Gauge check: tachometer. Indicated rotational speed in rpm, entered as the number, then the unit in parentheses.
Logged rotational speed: 2200 (rpm)
